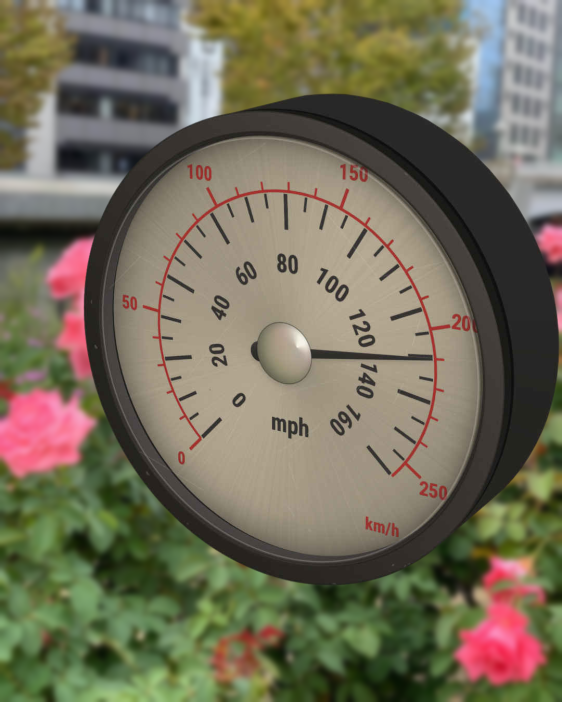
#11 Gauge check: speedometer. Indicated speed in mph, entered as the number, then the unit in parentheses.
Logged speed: 130 (mph)
